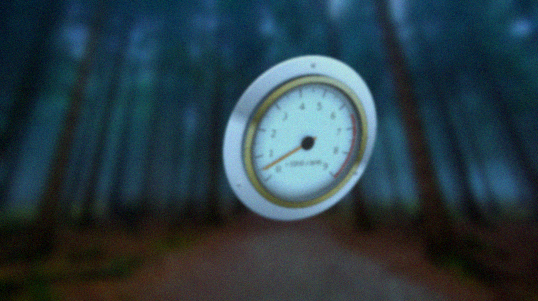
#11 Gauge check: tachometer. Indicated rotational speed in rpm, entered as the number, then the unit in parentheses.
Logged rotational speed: 500 (rpm)
